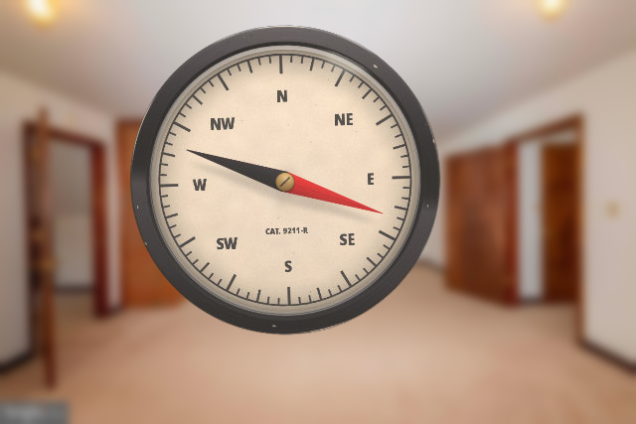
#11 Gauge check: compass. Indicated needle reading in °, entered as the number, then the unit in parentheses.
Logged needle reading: 110 (°)
